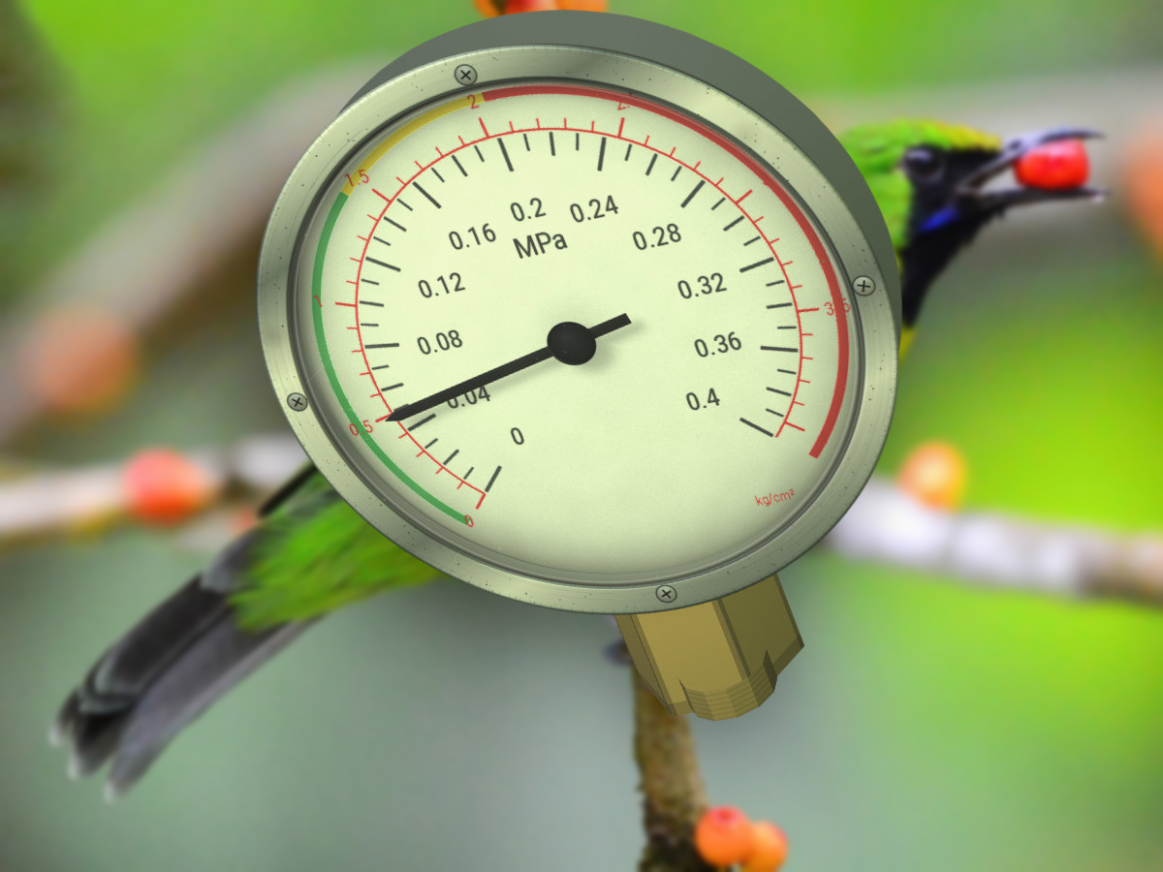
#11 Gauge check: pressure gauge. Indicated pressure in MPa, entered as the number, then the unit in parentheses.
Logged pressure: 0.05 (MPa)
